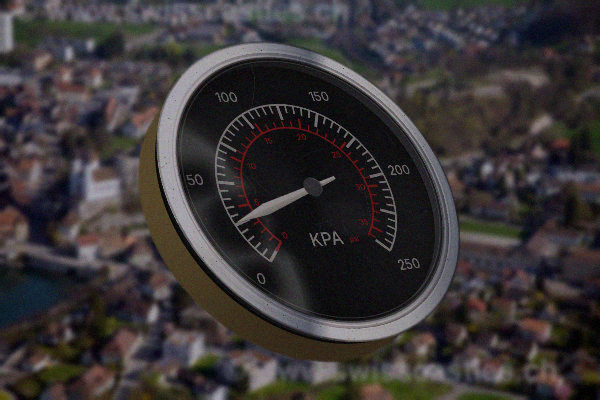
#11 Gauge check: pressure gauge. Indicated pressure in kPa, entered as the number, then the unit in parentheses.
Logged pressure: 25 (kPa)
